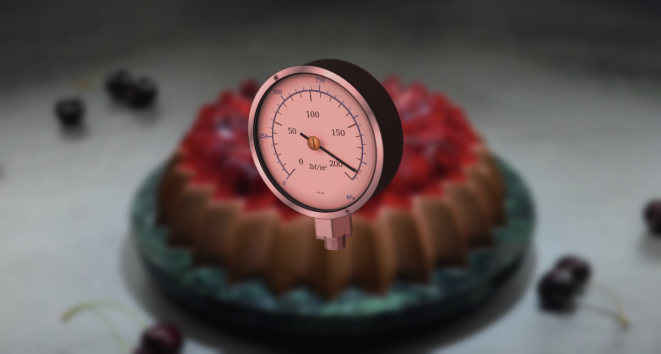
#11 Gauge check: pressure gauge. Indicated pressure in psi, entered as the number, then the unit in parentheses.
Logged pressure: 190 (psi)
